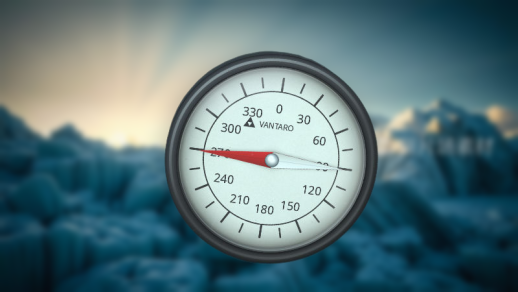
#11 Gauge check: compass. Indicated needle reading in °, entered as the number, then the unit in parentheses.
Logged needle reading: 270 (°)
